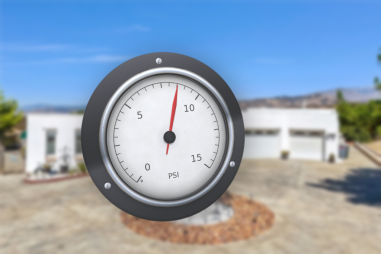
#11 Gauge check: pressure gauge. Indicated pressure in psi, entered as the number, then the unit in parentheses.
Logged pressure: 8.5 (psi)
